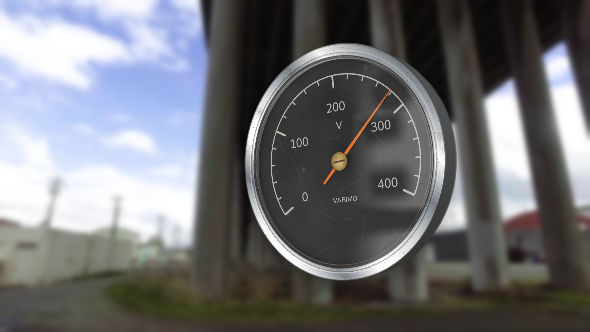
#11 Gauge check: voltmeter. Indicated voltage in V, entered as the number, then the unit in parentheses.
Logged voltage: 280 (V)
